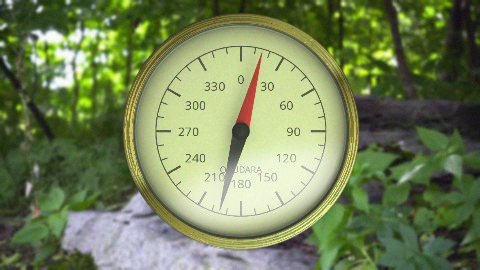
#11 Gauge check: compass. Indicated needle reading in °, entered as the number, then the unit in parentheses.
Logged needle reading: 15 (°)
